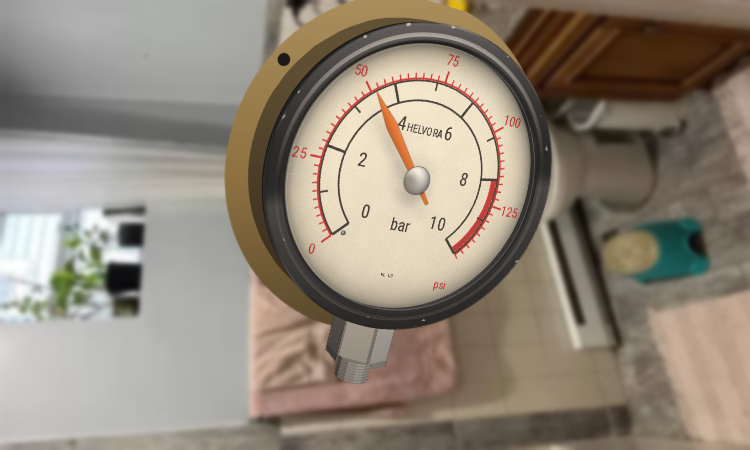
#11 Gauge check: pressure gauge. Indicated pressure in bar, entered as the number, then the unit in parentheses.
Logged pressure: 3.5 (bar)
